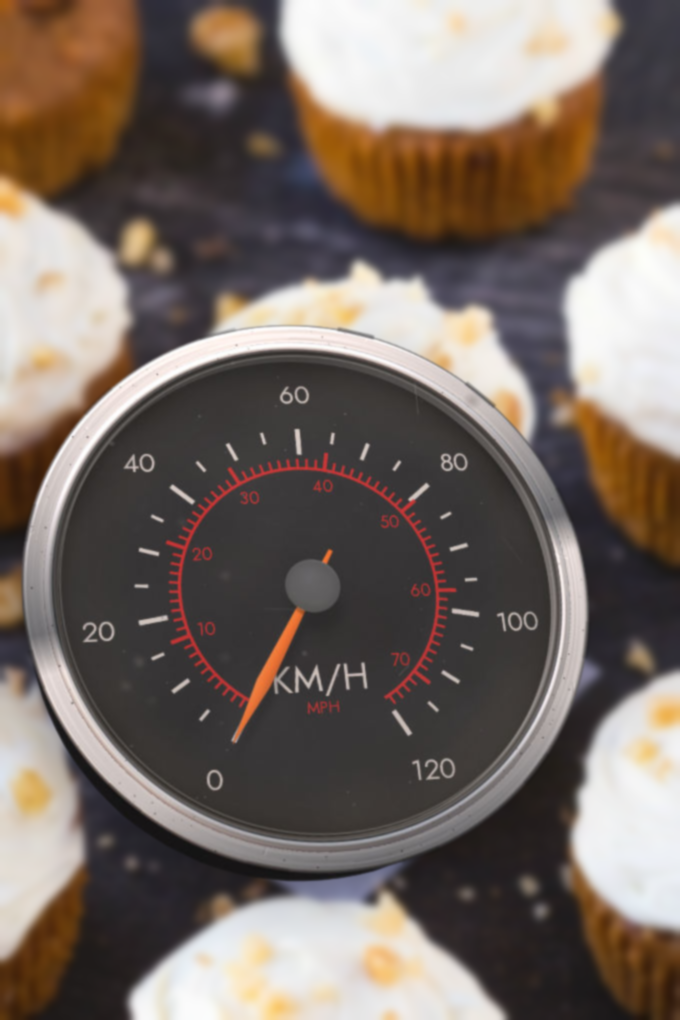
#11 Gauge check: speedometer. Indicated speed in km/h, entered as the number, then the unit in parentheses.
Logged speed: 0 (km/h)
